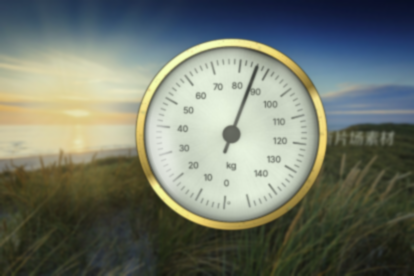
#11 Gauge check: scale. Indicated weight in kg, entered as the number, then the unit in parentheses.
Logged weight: 86 (kg)
